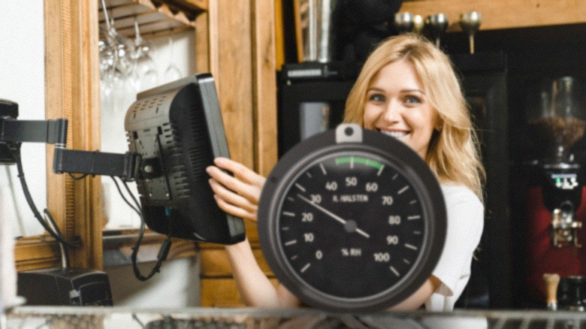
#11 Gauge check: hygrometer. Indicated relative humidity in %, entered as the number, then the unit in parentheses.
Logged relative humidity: 27.5 (%)
